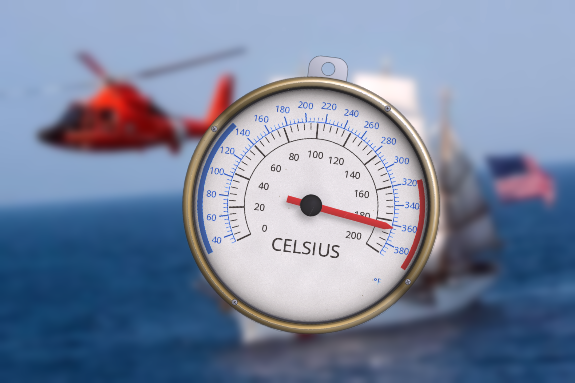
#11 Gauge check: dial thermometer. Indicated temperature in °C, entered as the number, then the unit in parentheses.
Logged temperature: 184 (°C)
